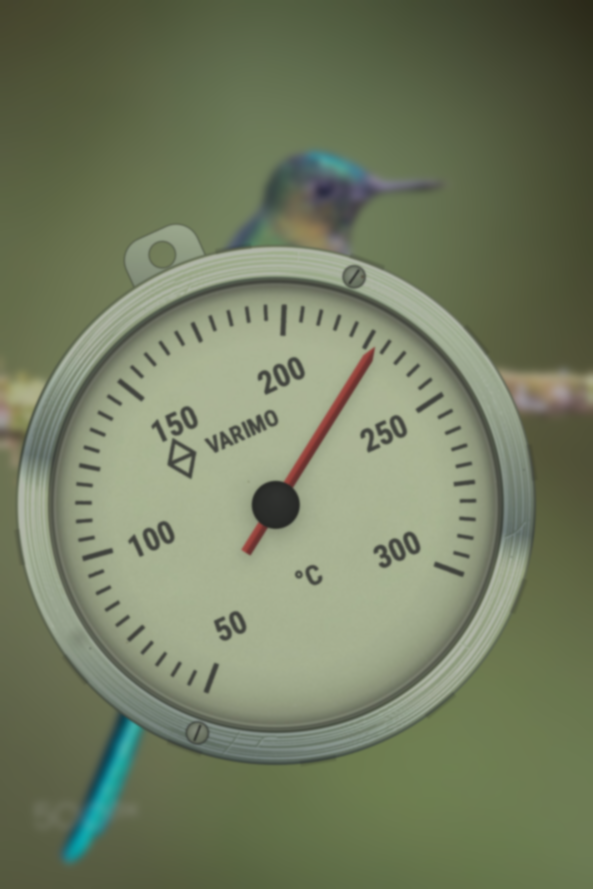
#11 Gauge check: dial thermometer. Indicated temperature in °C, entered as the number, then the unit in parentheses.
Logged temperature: 227.5 (°C)
